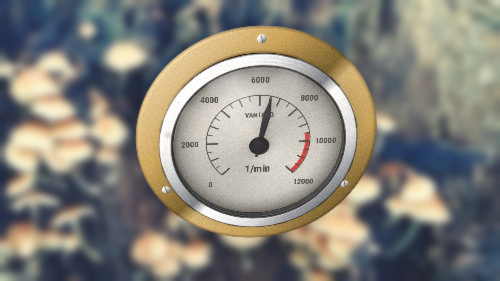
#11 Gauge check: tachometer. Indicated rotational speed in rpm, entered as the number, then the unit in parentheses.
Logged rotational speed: 6500 (rpm)
